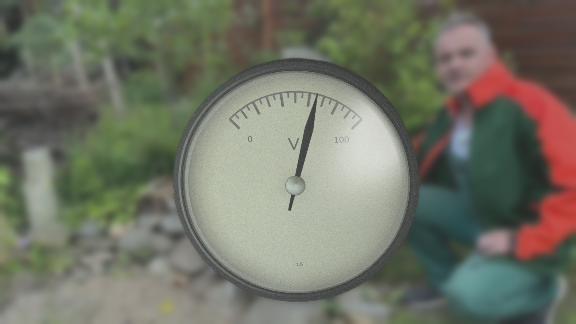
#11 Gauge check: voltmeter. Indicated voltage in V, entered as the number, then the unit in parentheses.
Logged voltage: 65 (V)
